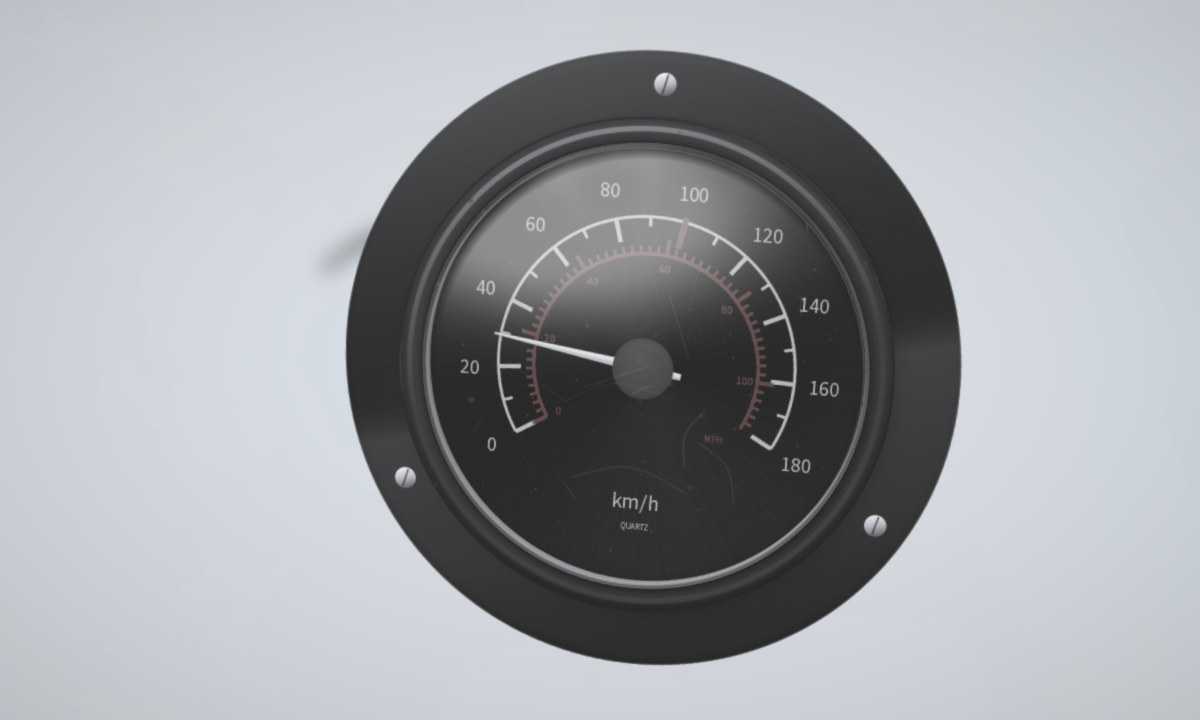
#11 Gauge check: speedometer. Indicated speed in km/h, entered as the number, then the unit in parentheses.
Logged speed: 30 (km/h)
